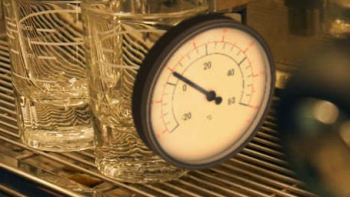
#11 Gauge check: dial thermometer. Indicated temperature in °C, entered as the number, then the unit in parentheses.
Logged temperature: 4 (°C)
